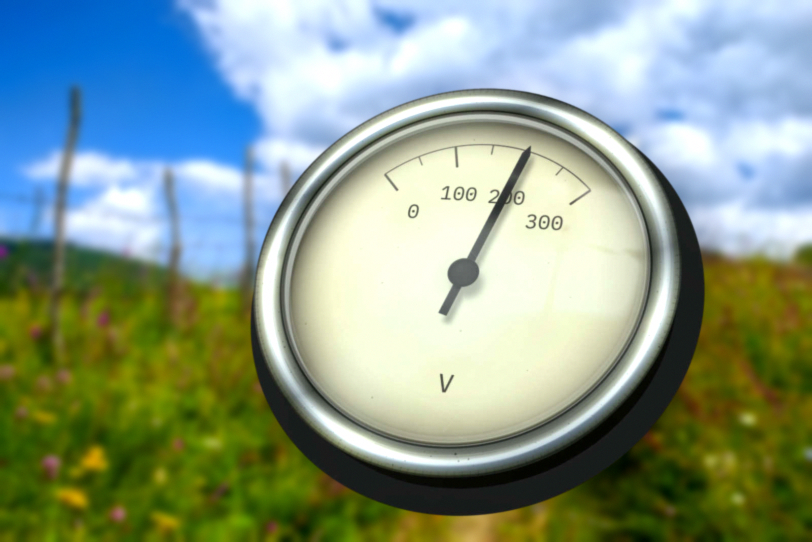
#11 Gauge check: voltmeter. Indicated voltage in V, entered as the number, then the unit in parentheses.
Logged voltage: 200 (V)
